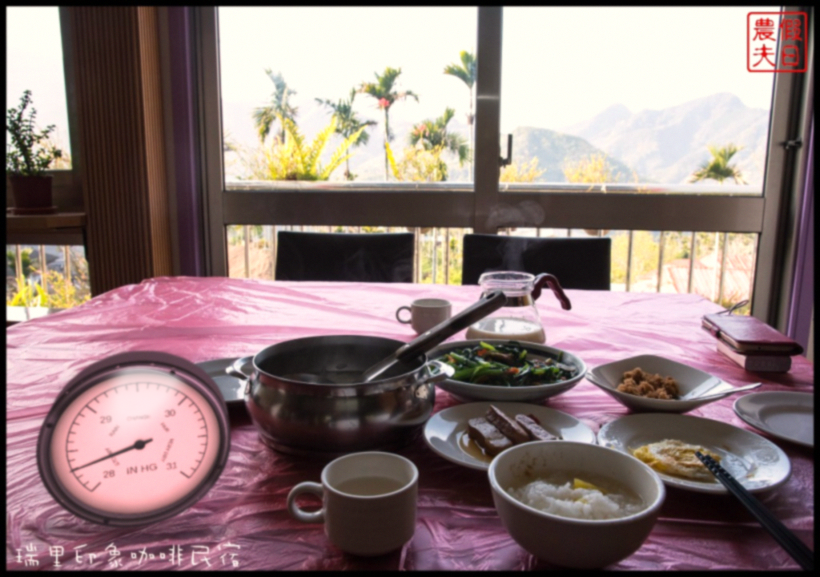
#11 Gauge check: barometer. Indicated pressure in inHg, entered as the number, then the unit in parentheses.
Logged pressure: 28.3 (inHg)
